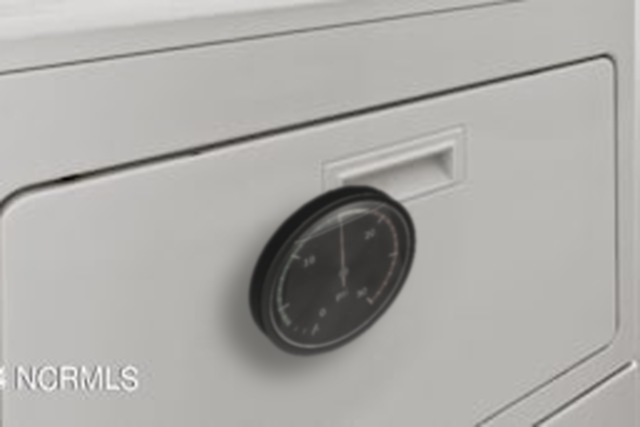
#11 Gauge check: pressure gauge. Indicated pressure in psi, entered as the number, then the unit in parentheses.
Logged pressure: 15 (psi)
